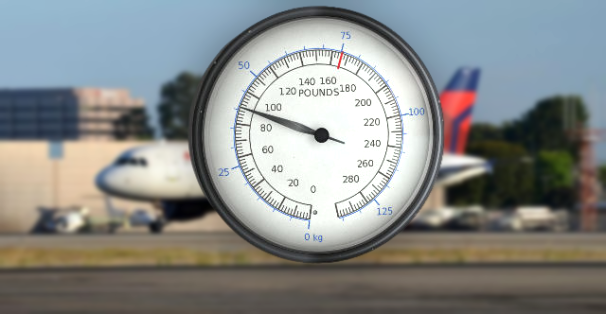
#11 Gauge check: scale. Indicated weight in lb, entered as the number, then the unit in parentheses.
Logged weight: 90 (lb)
